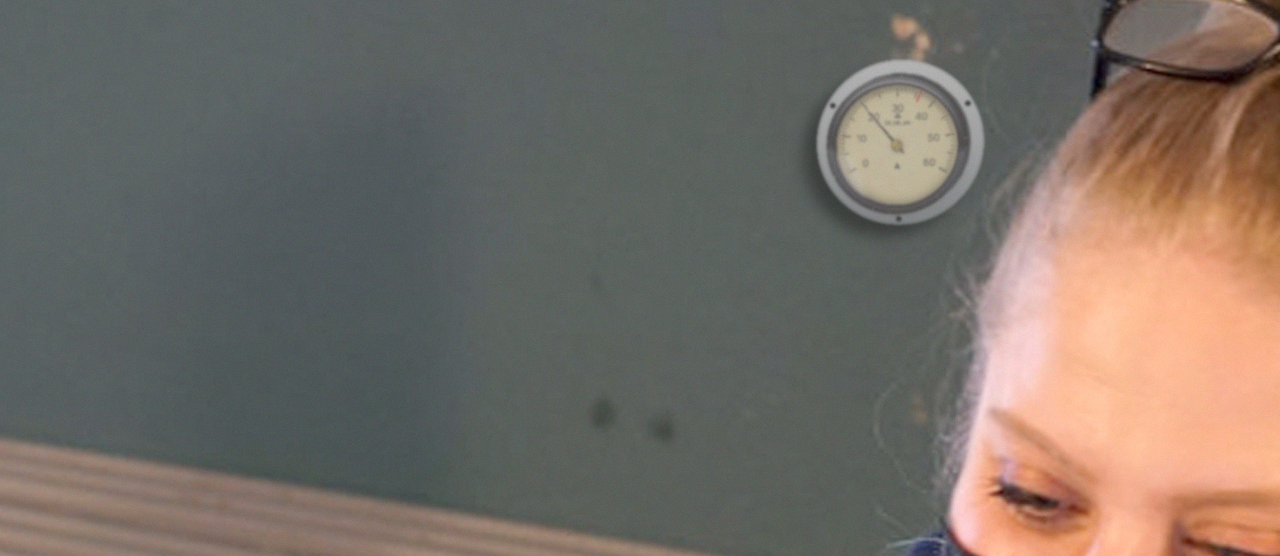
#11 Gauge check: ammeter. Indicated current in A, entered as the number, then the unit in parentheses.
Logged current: 20 (A)
